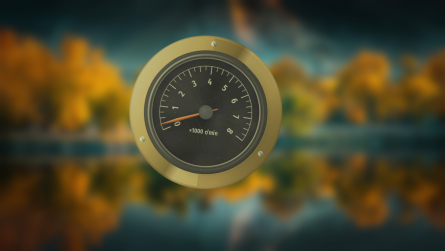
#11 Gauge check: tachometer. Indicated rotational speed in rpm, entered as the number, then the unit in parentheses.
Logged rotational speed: 250 (rpm)
